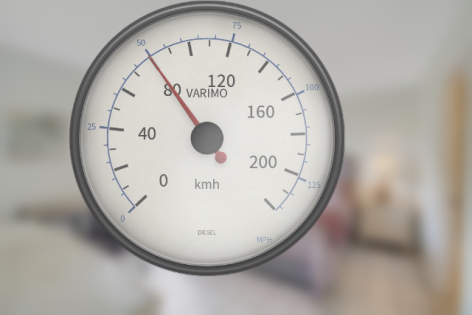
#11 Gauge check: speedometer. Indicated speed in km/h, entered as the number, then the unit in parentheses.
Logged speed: 80 (km/h)
